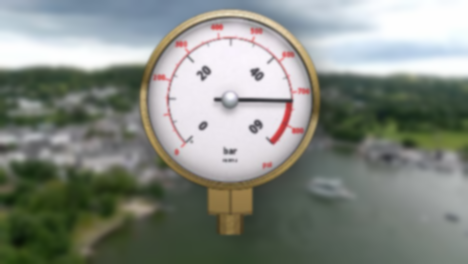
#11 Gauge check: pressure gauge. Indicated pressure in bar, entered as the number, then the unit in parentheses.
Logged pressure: 50 (bar)
